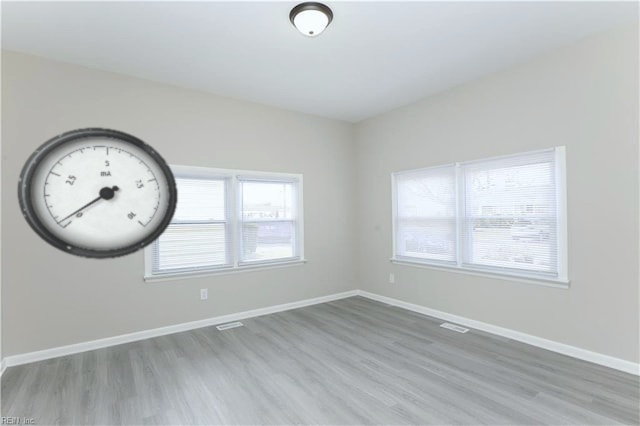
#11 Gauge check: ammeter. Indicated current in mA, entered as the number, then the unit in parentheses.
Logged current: 0.25 (mA)
